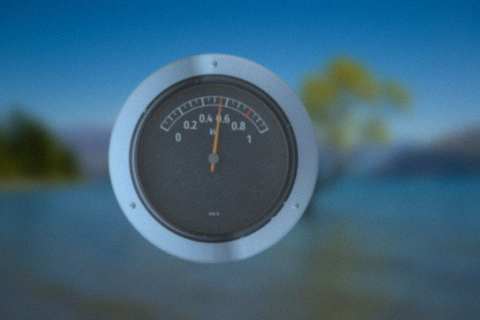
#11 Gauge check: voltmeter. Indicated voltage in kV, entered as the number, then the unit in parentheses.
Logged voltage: 0.55 (kV)
